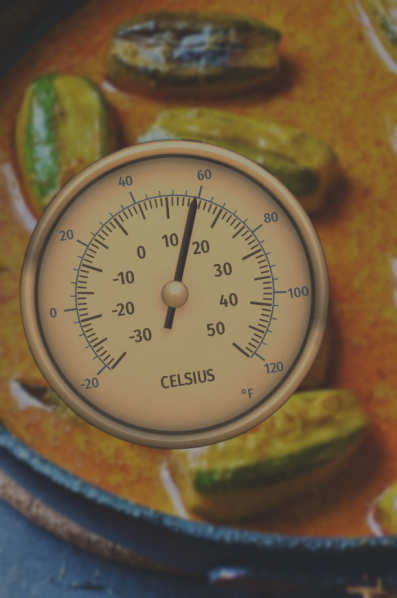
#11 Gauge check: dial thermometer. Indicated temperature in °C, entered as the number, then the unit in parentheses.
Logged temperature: 15 (°C)
